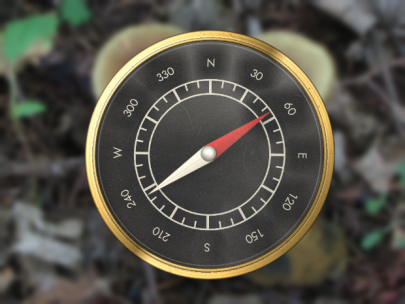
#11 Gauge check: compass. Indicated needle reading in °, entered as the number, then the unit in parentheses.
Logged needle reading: 55 (°)
